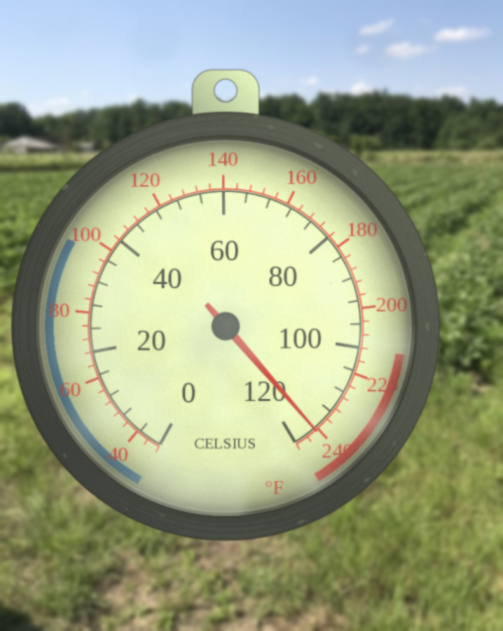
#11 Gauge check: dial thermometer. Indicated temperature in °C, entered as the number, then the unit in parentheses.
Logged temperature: 116 (°C)
